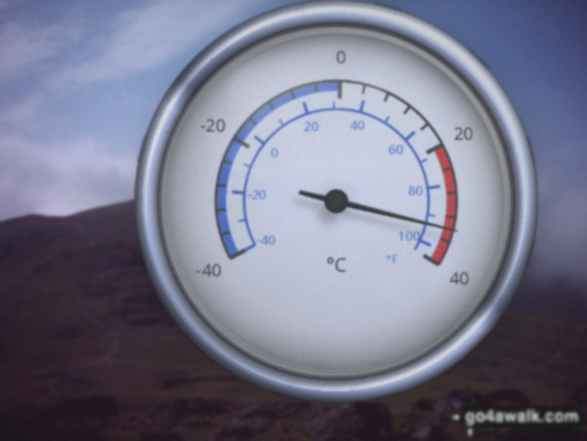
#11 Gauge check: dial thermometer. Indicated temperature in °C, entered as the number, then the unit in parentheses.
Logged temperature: 34 (°C)
